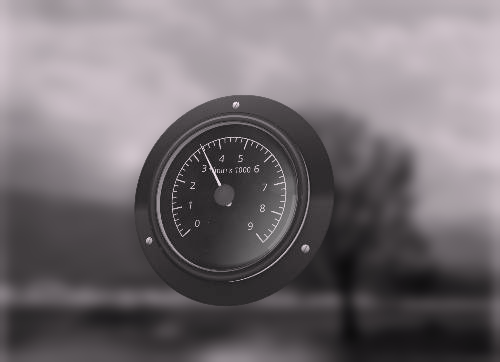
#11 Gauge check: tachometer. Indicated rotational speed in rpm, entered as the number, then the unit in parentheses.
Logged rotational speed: 3400 (rpm)
